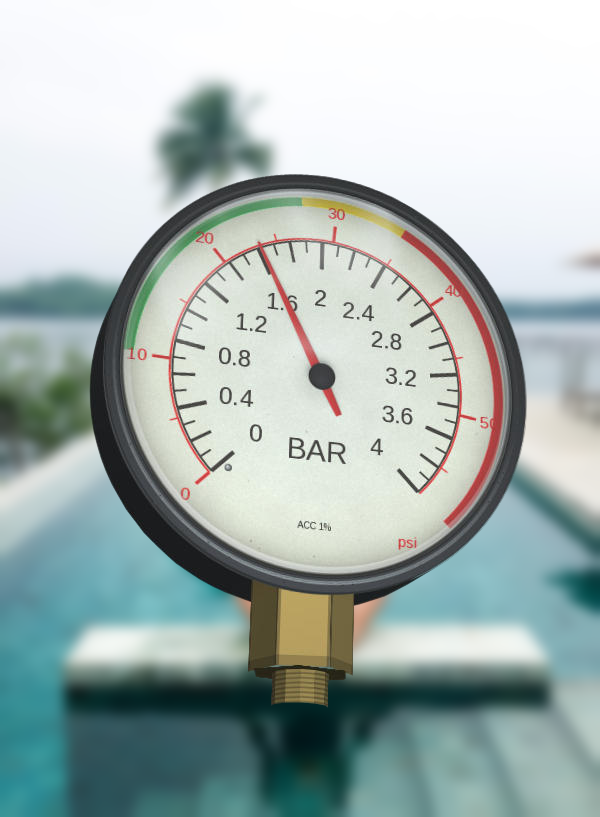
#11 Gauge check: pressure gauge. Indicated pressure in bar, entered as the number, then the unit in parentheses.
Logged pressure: 1.6 (bar)
